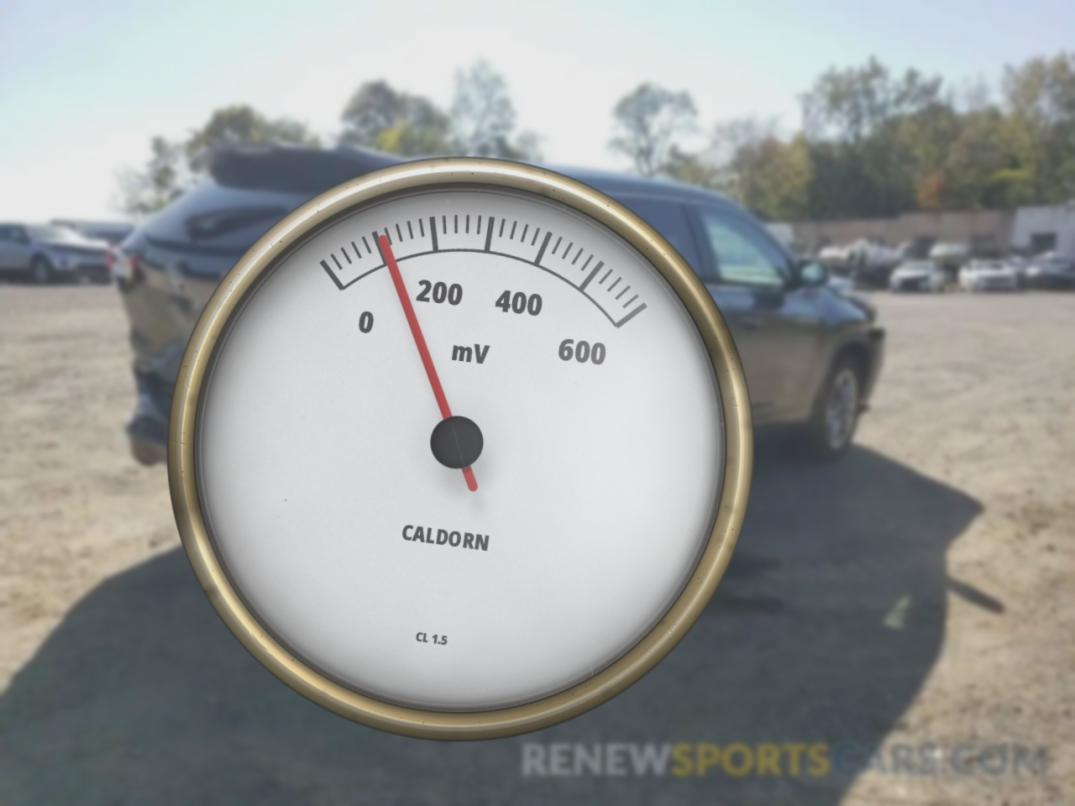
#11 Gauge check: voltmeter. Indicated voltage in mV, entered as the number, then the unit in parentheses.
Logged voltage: 110 (mV)
